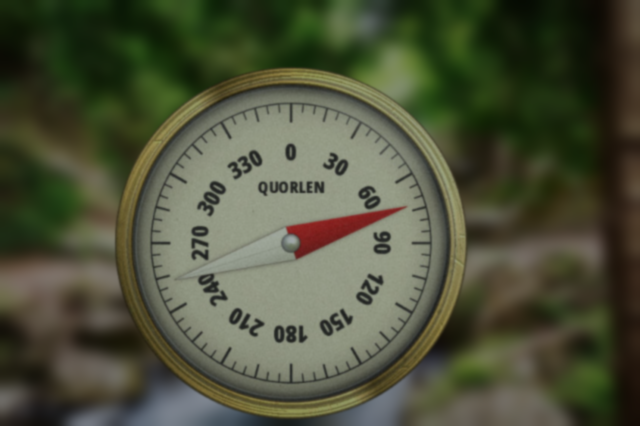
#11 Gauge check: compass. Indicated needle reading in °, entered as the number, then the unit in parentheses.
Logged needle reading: 72.5 (°)
